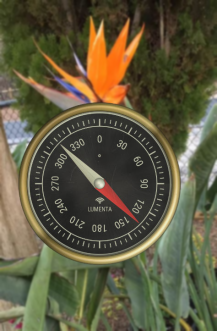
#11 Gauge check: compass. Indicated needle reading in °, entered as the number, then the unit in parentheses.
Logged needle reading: 135 (°)
